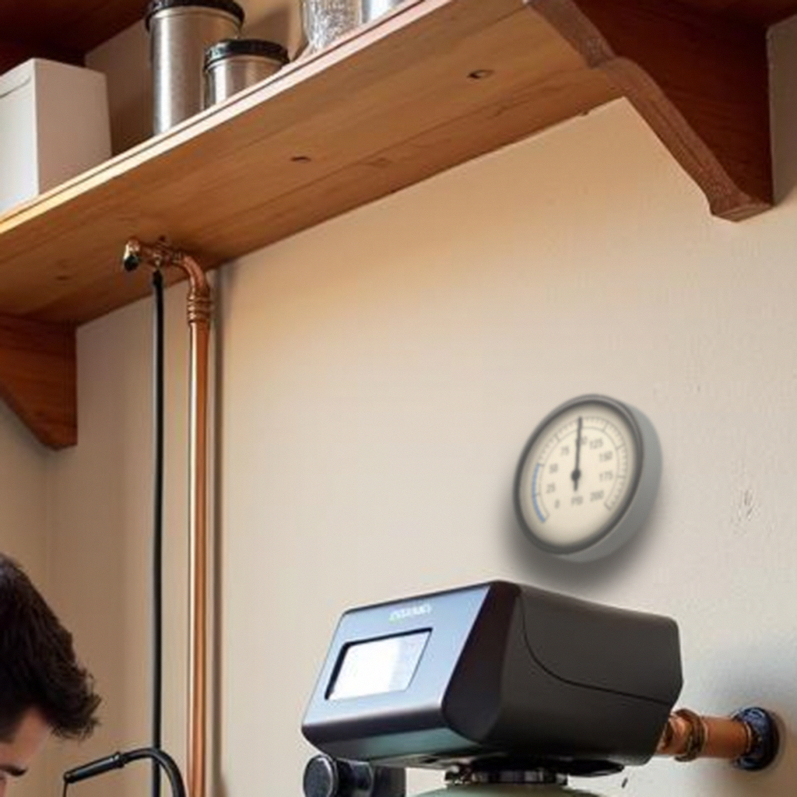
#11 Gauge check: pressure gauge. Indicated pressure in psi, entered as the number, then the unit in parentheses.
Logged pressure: 100 (psi)
